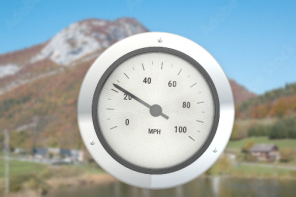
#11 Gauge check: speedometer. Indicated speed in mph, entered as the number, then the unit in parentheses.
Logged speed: 22.5 (mph)
